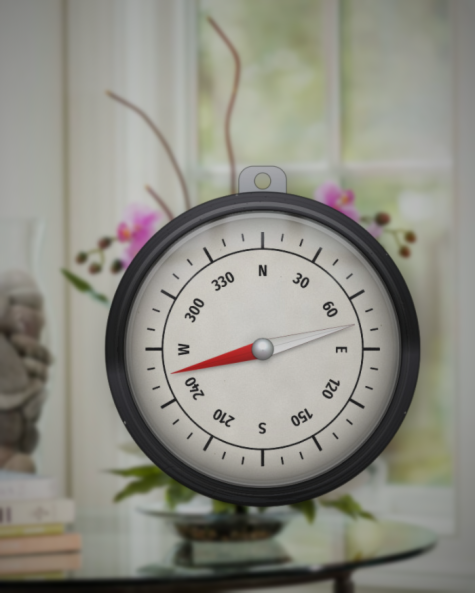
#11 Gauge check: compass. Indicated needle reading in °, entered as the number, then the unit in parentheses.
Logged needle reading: 255 (°)
